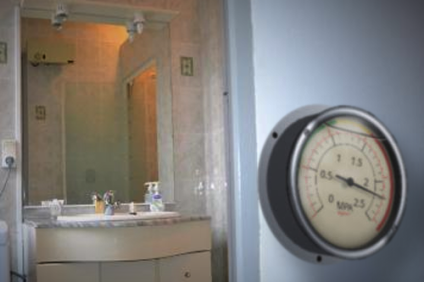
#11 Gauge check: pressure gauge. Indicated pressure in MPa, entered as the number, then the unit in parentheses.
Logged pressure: 2.2 (MPa)
